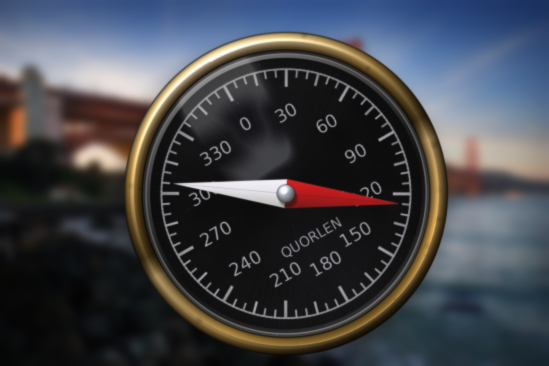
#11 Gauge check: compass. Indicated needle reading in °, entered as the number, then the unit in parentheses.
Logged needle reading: 125 (°)
